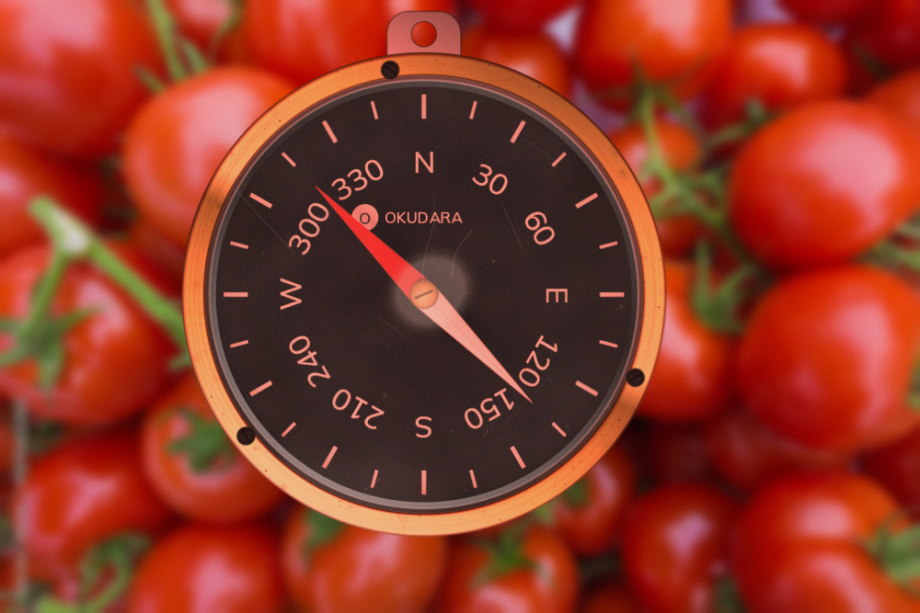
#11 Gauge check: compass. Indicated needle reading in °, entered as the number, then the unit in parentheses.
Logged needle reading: 315 (°)
